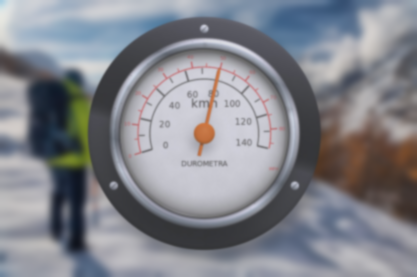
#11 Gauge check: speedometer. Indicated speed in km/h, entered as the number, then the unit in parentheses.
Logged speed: 80 (km/h)
